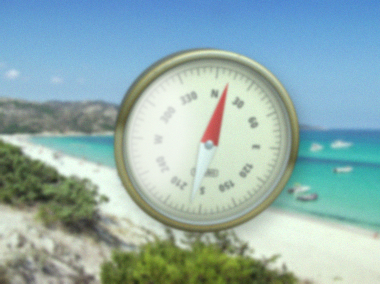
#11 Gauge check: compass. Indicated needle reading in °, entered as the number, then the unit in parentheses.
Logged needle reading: 10 (°)
